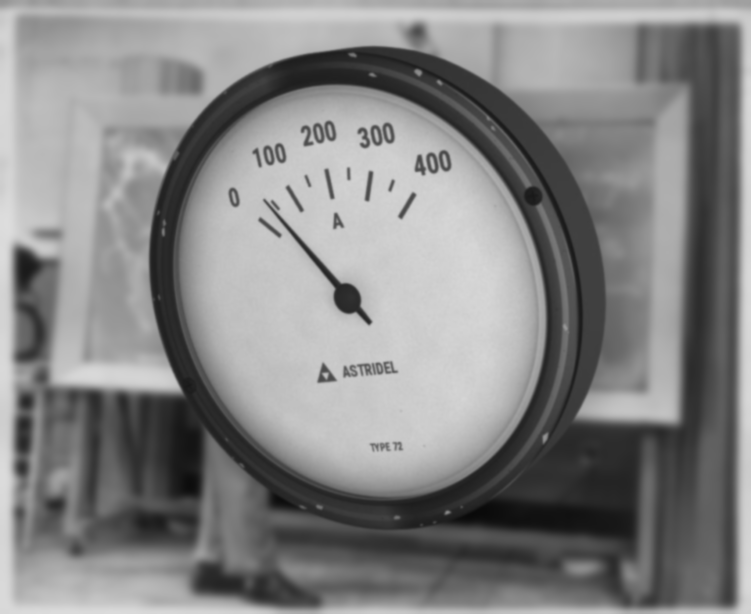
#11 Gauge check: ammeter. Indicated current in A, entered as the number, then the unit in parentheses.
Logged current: 50 (A)
